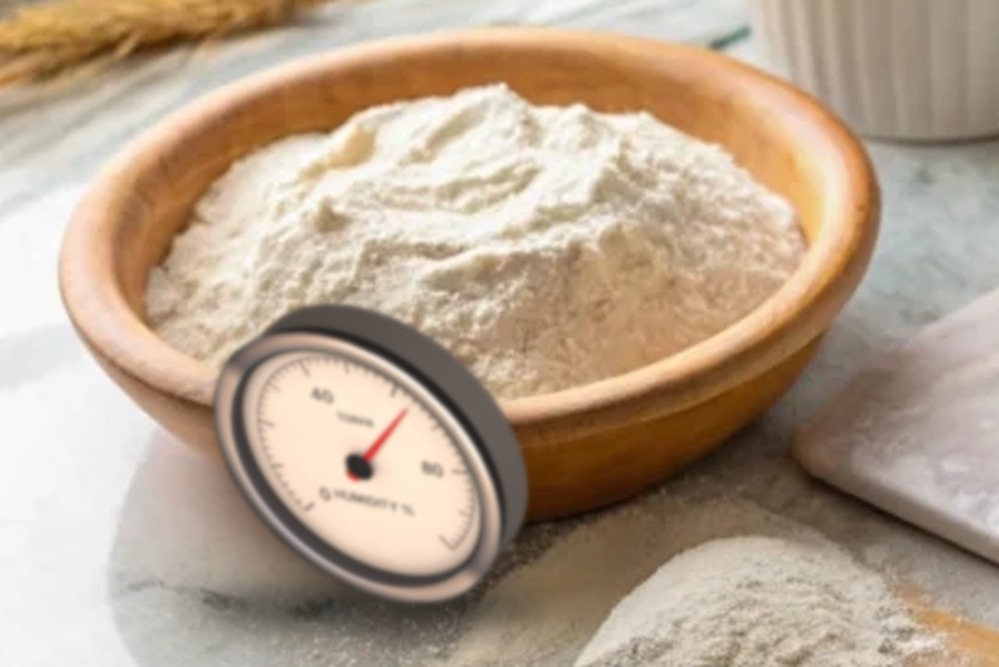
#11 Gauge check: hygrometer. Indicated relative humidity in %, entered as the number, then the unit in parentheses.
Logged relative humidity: 64 (%)
